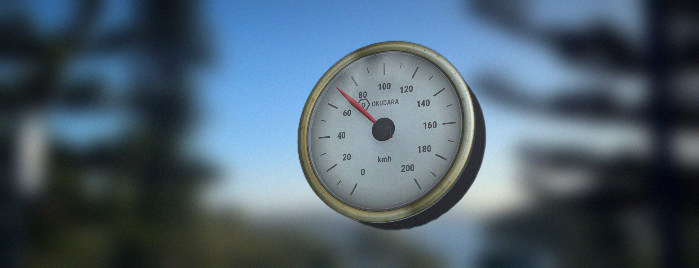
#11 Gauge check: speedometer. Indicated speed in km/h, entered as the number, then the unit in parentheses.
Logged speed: 70 (km/h)
